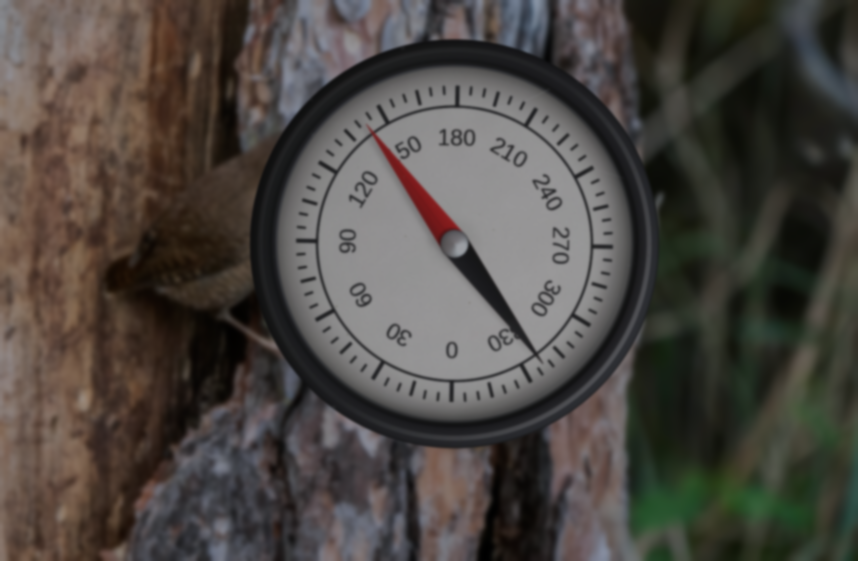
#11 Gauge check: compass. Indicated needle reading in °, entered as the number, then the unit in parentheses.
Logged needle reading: 142.5 (°)
